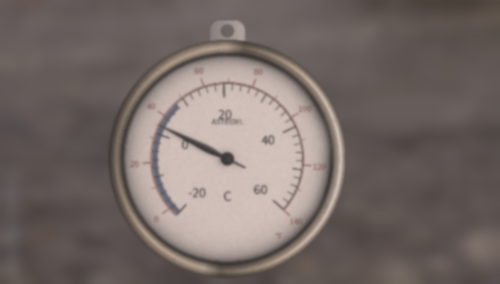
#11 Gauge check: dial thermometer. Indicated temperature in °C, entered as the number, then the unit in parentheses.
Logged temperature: 2 (°C)
